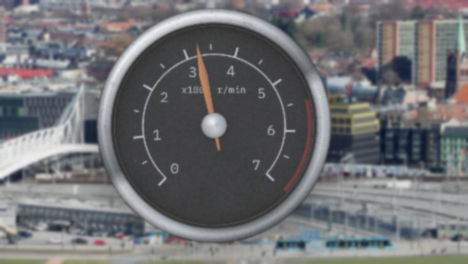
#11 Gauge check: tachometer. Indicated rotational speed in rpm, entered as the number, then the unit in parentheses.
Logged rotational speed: 3250 (rpm)
